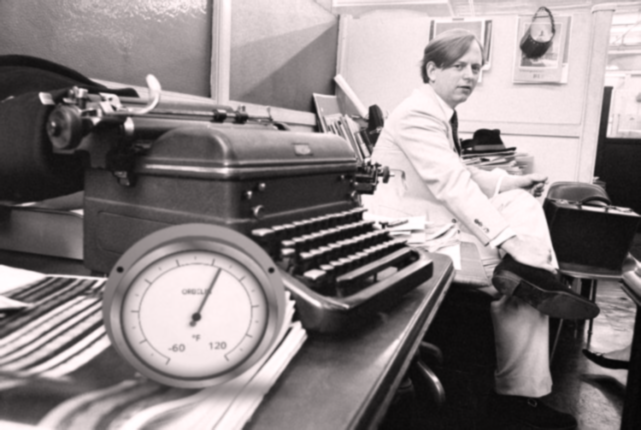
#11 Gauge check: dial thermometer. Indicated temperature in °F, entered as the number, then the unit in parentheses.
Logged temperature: 45 (°F)
